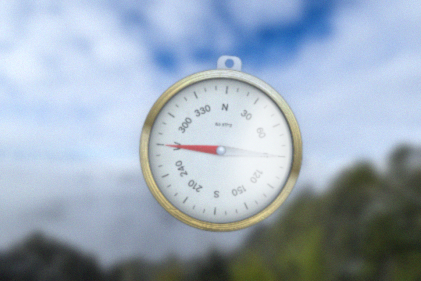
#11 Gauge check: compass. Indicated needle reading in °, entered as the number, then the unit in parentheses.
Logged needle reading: 270 (°)
